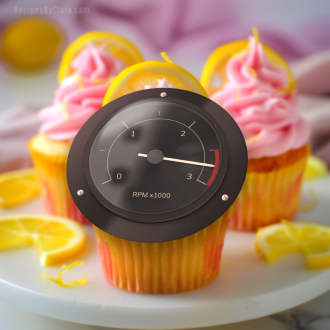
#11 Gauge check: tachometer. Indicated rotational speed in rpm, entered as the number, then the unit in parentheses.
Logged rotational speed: 2750 (rpm)
